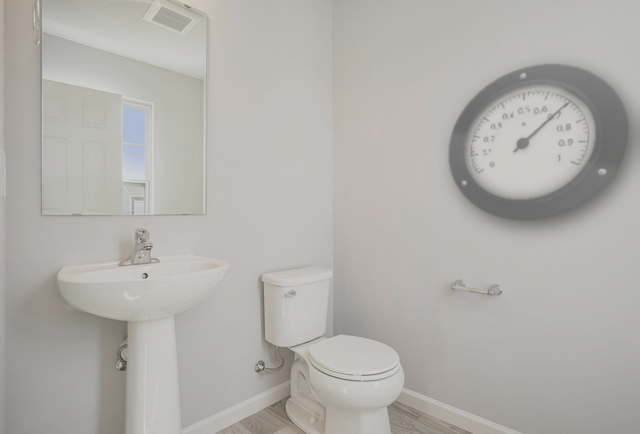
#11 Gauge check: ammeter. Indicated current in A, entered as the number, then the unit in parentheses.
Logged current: 0.7 (A)
